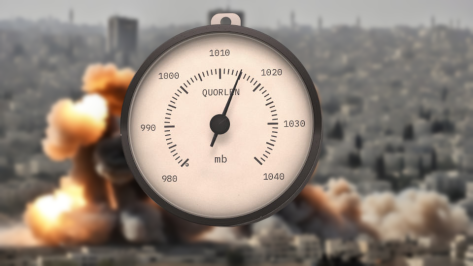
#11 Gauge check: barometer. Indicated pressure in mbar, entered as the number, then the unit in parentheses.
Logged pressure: 1015 (mbar)
